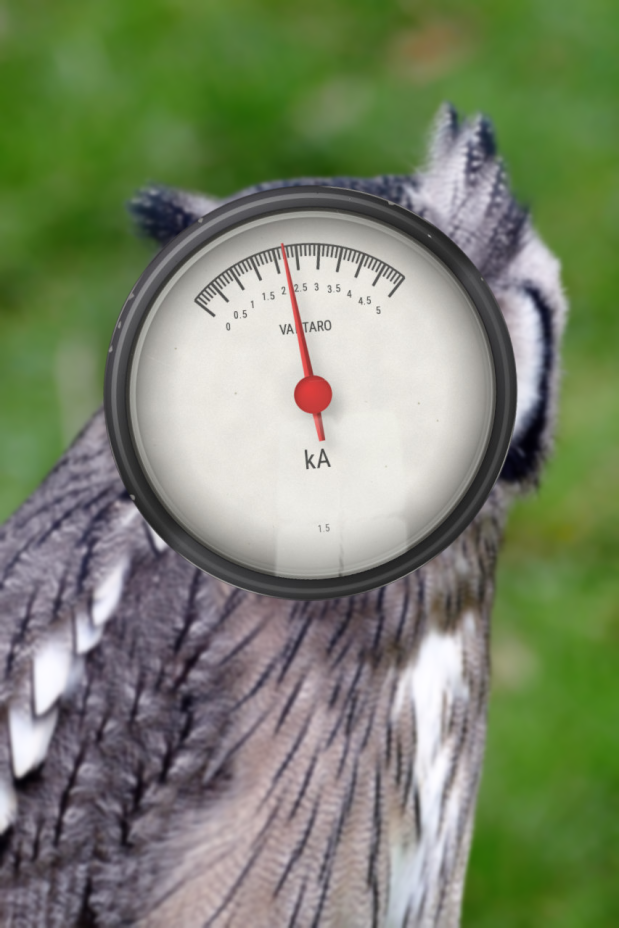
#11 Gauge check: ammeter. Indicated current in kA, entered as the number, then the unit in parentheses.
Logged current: 2.2 (kA)
